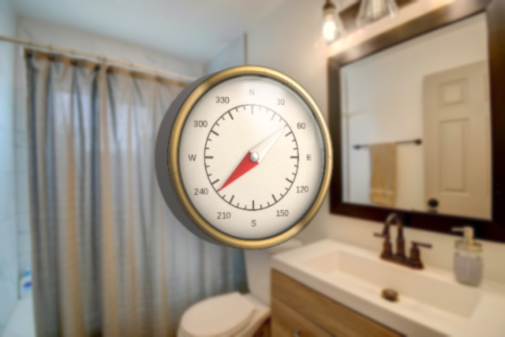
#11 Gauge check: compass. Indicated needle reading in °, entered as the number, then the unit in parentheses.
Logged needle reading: 230 (°)
